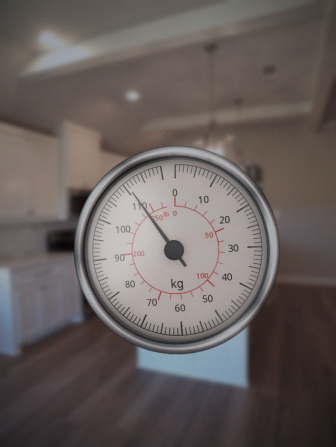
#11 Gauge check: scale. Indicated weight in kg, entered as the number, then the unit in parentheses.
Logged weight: 111 (kg)
